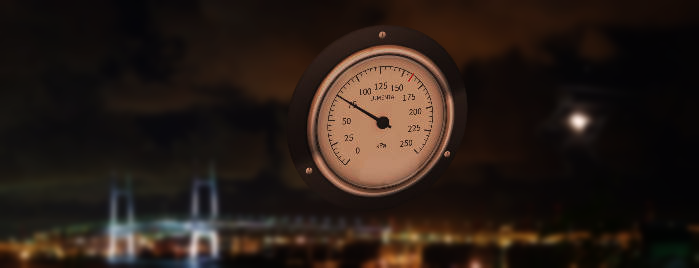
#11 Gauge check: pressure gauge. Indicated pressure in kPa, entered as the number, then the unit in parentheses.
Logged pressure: 75 (kPa)
